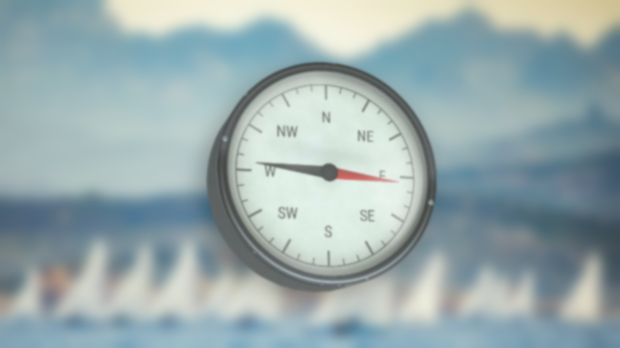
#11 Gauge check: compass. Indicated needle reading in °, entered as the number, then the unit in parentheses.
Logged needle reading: 95 (°)
